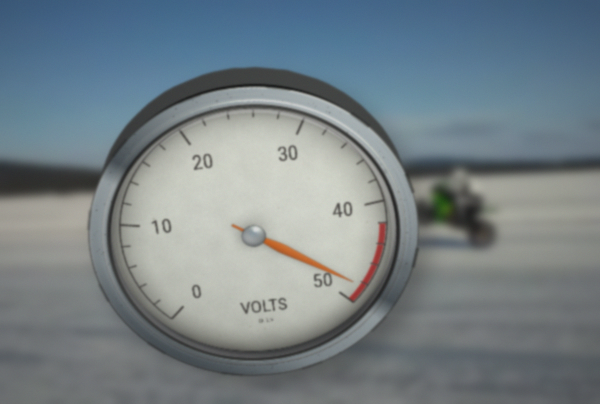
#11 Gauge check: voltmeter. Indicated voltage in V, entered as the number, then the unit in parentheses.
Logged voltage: 48 (V)
